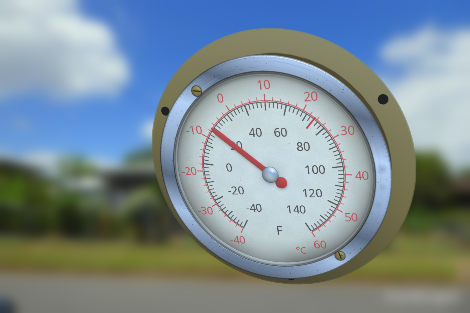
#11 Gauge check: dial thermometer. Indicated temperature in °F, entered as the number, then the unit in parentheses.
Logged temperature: 20 (°F)
